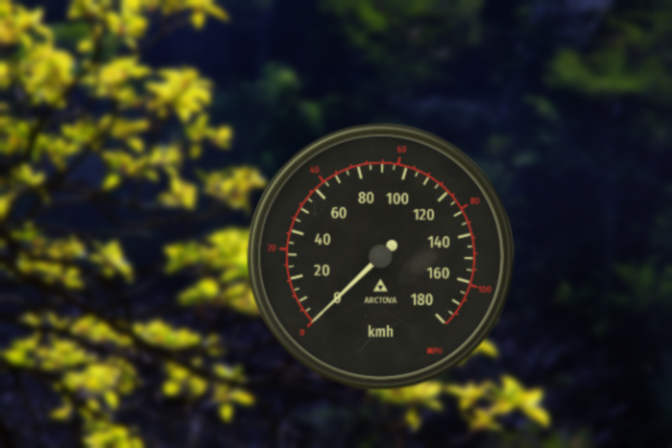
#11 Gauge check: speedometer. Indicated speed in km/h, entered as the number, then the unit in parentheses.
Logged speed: 0 (km/h)
